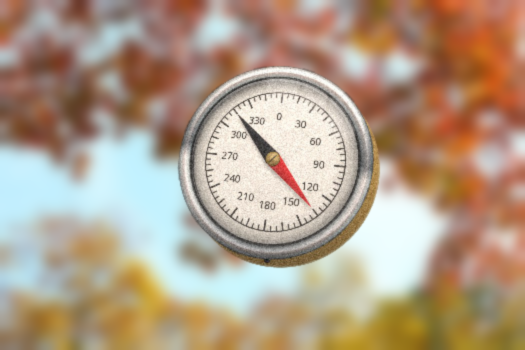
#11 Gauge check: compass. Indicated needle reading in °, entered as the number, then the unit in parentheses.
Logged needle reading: 135 (°)
